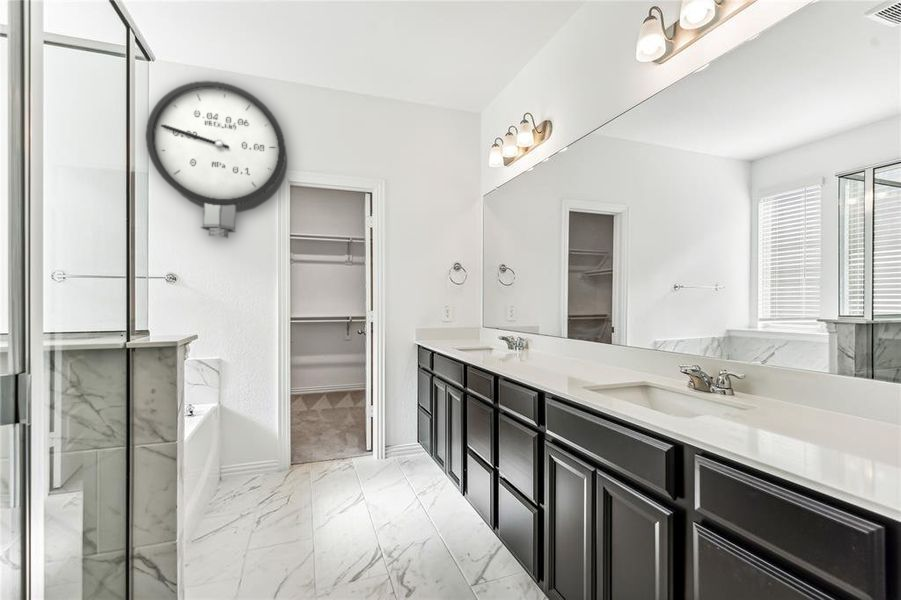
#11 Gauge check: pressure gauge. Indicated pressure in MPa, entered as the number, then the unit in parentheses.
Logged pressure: 0.02 (MPa)
